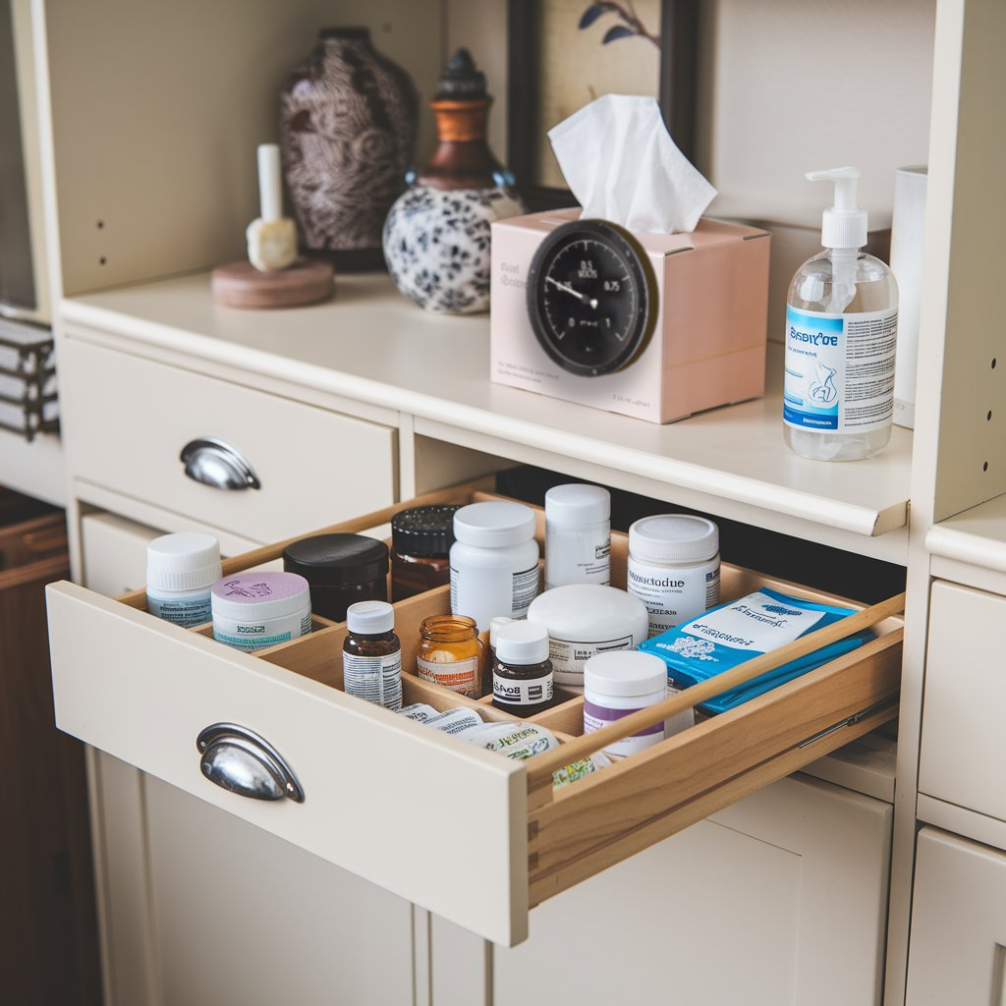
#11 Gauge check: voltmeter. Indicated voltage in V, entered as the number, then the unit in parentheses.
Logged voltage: 0.25 (V)
